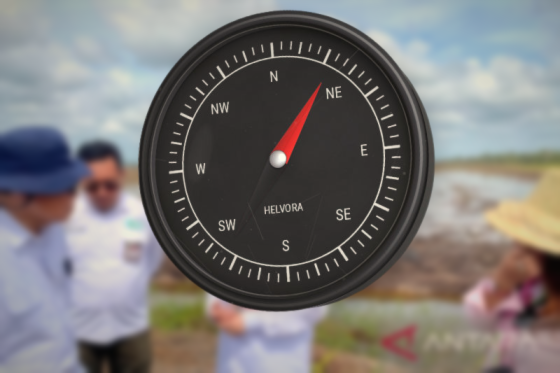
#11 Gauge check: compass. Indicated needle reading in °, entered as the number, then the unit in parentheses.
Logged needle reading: 35 (°)
